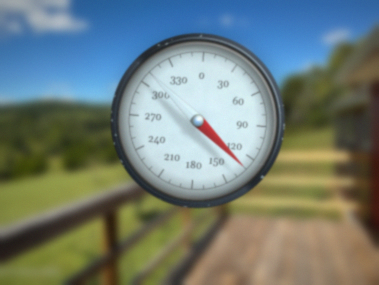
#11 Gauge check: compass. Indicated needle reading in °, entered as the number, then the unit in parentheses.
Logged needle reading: 130 (°)
